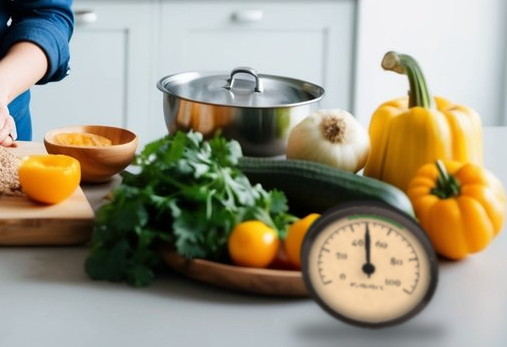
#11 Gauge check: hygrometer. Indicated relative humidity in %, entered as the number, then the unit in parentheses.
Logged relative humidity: 48 (%)
